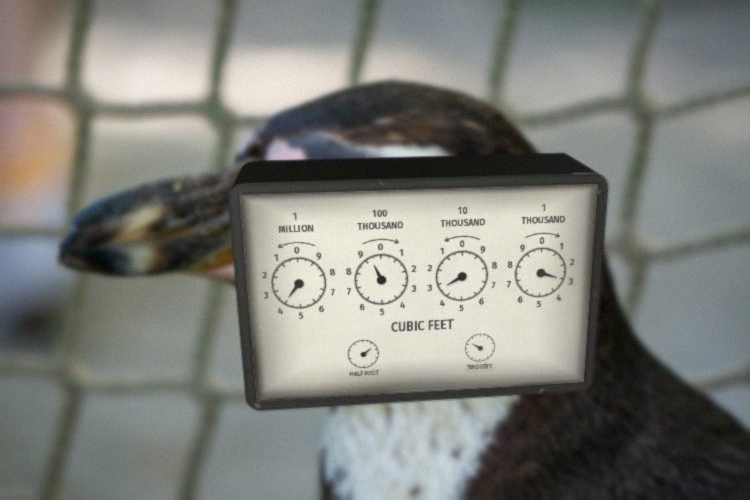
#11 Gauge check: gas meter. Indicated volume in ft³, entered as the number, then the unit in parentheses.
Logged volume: 393300 (ft³)
